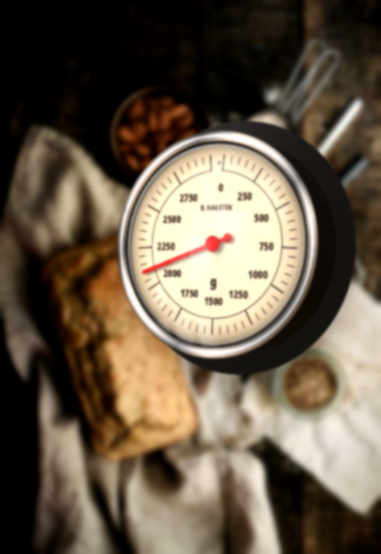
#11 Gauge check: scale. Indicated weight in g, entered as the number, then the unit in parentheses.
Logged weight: 2100 (g)
